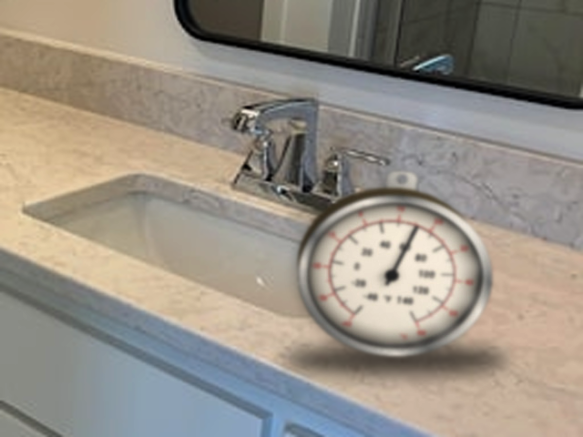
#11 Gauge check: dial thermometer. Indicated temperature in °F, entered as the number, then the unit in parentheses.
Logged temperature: 60 (°F)
